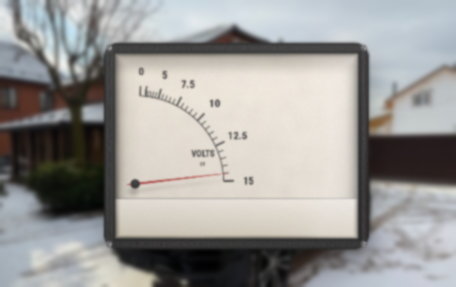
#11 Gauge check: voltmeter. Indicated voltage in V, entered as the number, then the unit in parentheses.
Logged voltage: 14.5 (V)
